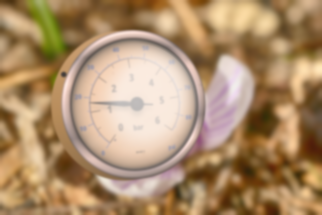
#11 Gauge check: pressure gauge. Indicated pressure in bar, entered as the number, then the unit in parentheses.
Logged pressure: 1.25 (bar)
